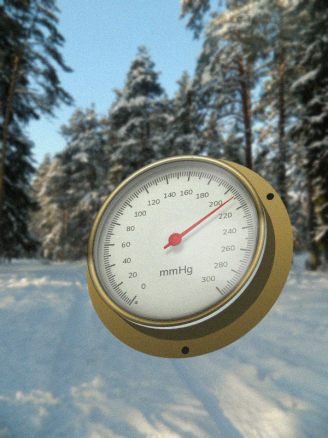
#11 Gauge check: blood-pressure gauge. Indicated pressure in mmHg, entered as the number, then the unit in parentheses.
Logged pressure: 210 (mmHg)
